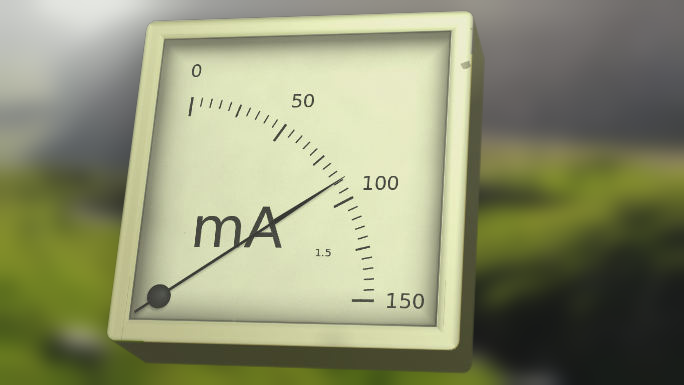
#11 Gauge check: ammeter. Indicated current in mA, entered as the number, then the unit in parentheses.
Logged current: 90 (mA)
